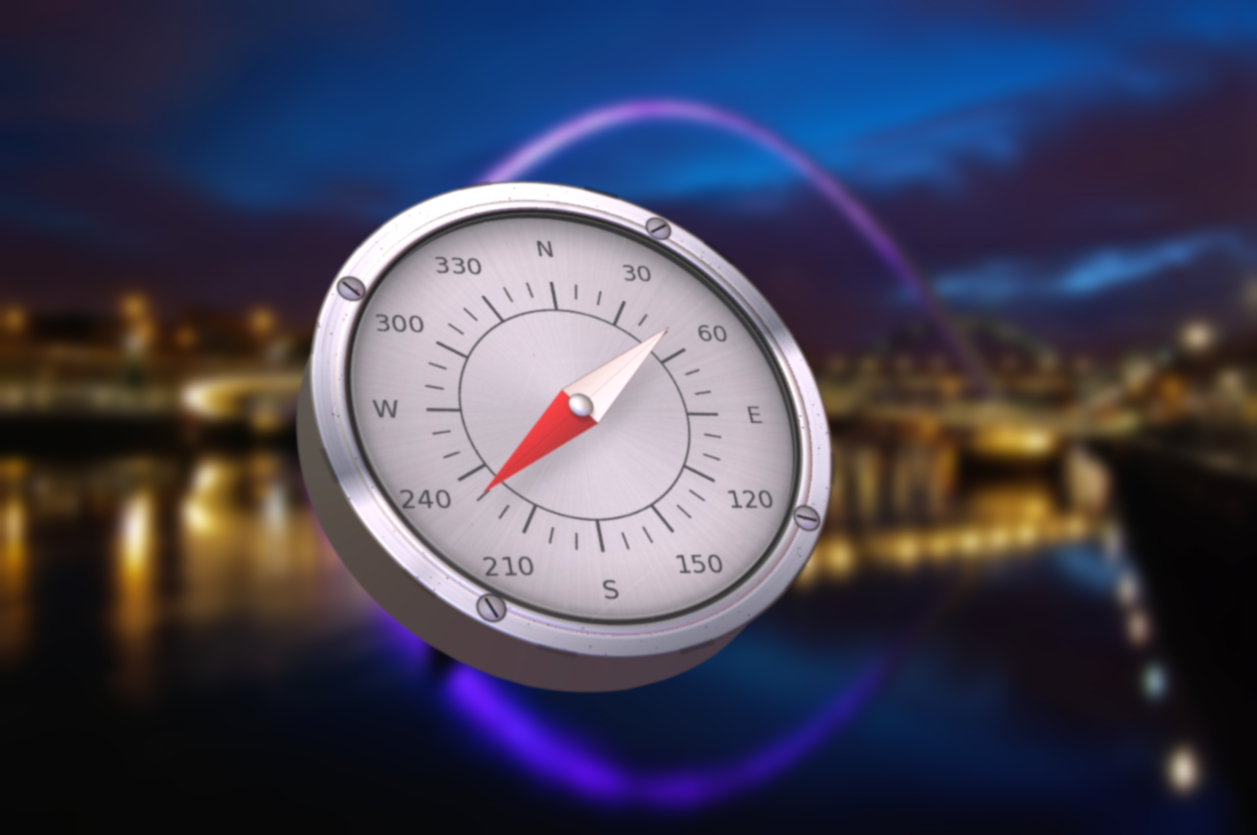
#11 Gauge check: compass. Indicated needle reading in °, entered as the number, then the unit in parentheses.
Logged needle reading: 230 (°)
